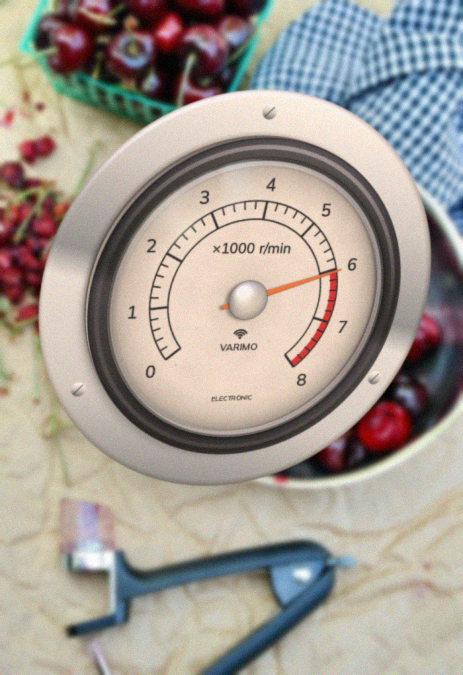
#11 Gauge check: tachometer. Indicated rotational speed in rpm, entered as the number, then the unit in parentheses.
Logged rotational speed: 6000 (rpm)
